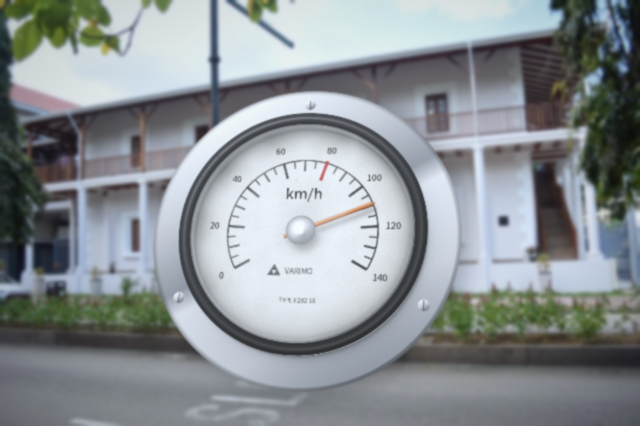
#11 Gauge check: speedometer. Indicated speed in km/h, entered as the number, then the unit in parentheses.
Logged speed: 110 (km/h)
